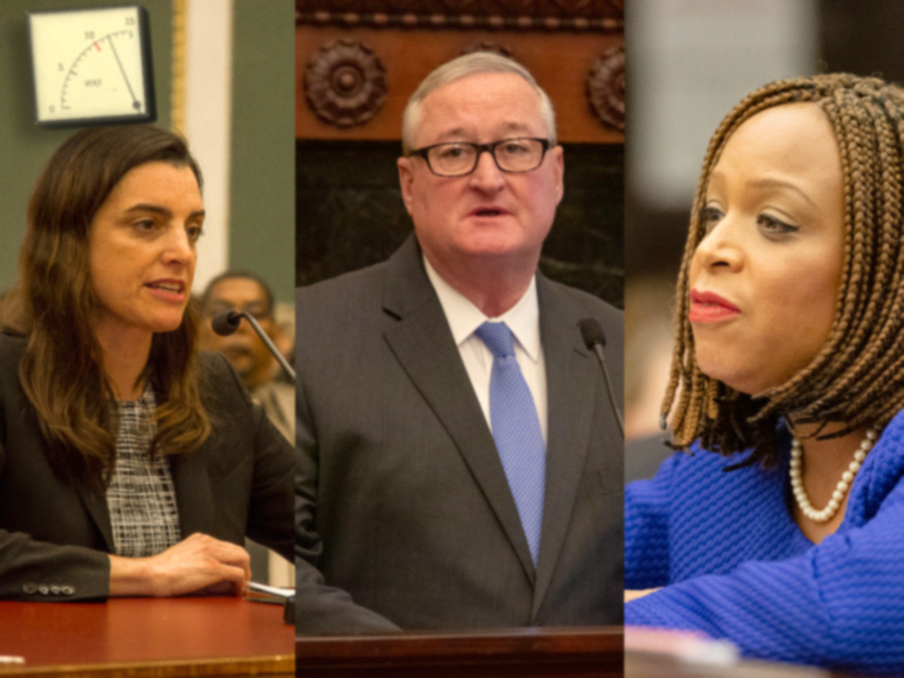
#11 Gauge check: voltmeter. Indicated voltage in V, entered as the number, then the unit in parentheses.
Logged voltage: 12 (V)
